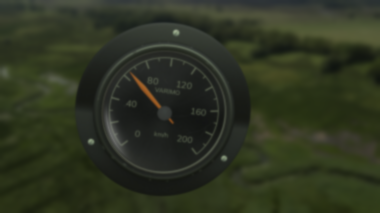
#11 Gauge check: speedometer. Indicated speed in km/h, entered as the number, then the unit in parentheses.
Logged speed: 65 (km/h)
